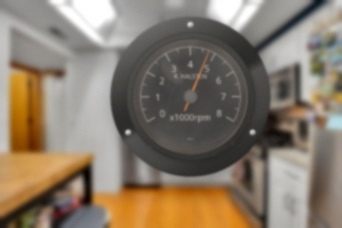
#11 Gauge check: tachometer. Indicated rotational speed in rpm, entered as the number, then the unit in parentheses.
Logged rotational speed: 4750 (rpm)
